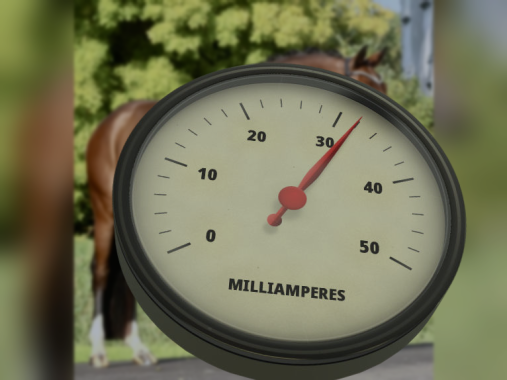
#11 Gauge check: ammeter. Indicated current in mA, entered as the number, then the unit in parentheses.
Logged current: 32 (mA)
